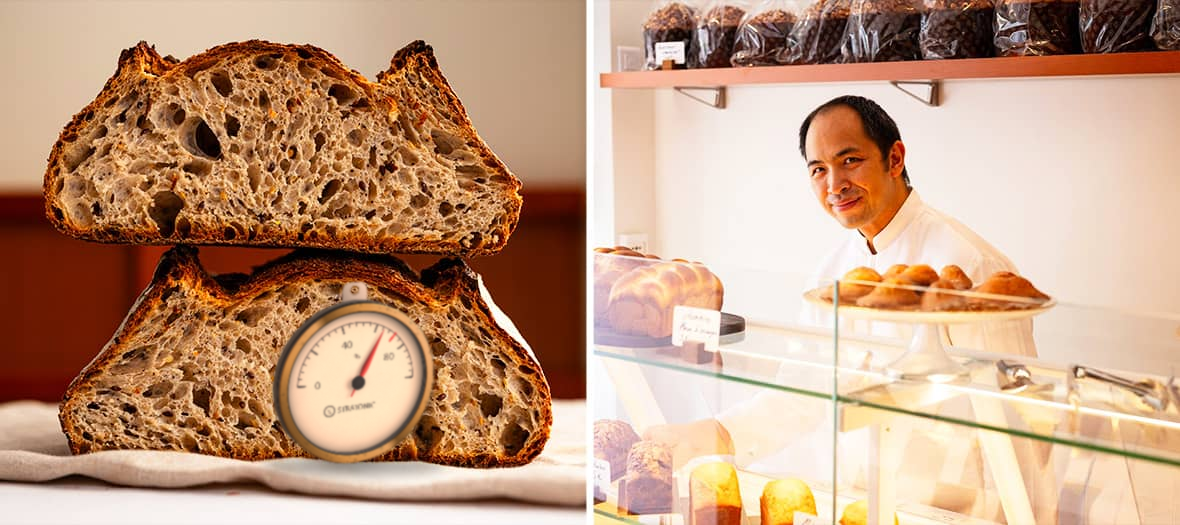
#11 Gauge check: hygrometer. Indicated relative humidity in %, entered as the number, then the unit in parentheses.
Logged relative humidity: 64 (%)
